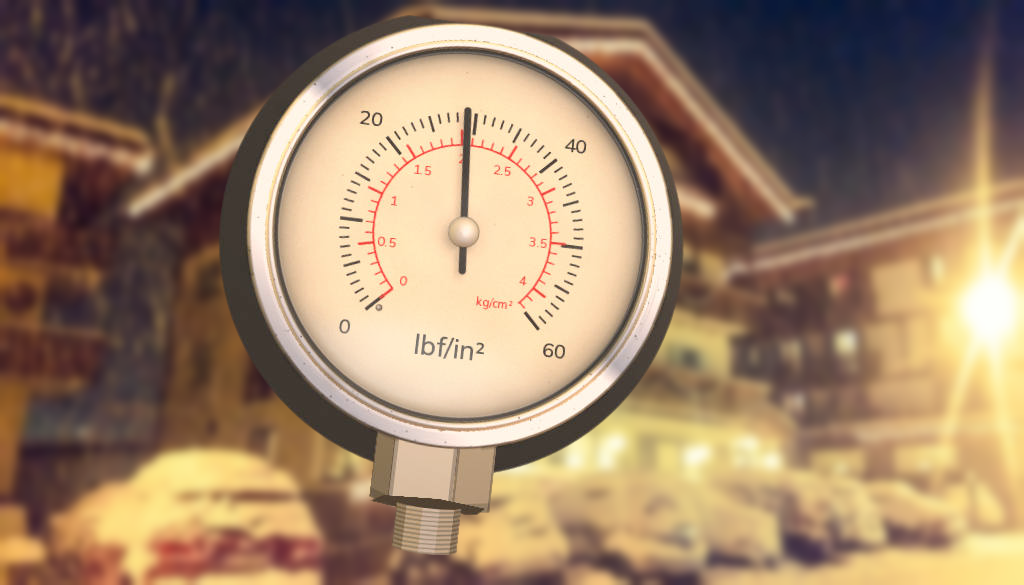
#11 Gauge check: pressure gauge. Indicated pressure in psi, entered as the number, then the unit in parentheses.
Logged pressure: 29 (psi)
